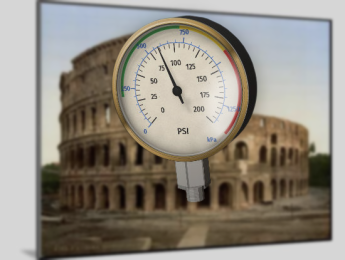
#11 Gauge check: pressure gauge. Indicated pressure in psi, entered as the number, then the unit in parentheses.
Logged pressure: 85 (psi)
